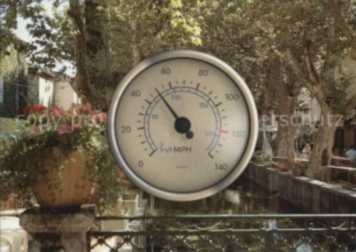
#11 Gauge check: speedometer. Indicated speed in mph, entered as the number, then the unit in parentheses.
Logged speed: 50 (mph)
